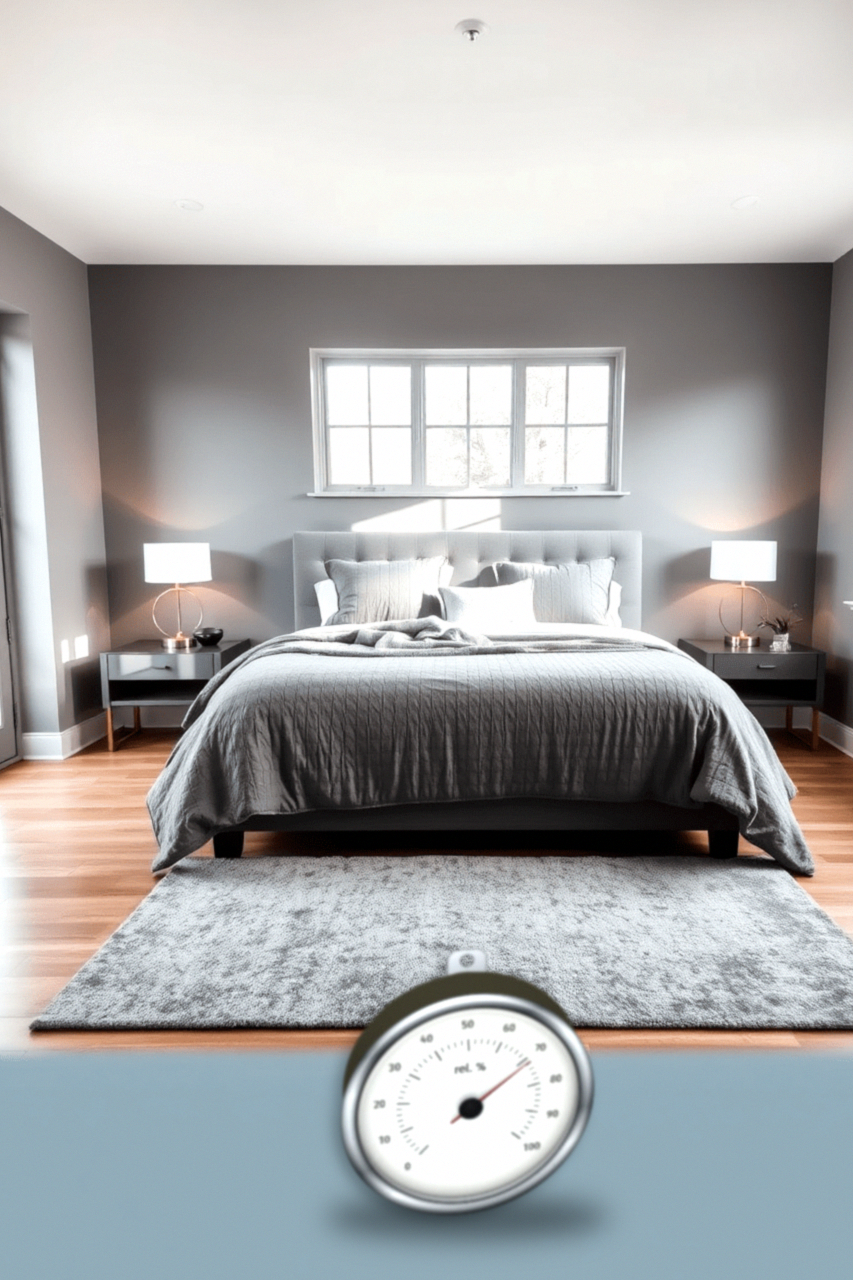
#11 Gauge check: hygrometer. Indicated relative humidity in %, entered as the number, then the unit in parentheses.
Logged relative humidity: 70 (%)
